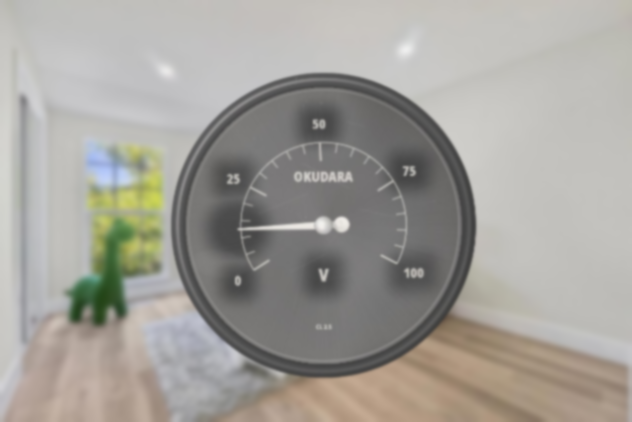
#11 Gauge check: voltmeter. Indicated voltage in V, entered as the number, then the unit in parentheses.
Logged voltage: 12.5 (V)
